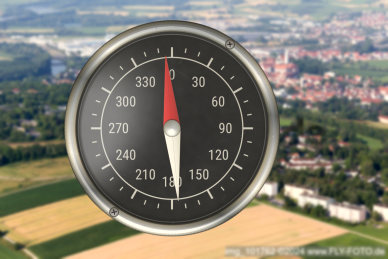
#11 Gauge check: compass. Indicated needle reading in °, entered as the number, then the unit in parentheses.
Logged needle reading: 355 (°)
